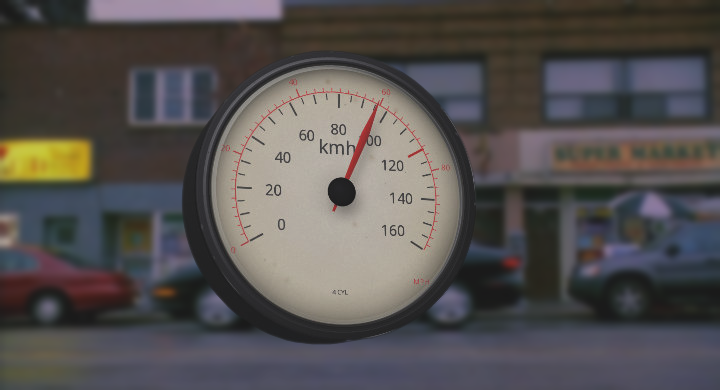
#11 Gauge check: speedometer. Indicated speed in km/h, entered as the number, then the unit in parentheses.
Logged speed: 95 (km/h)
